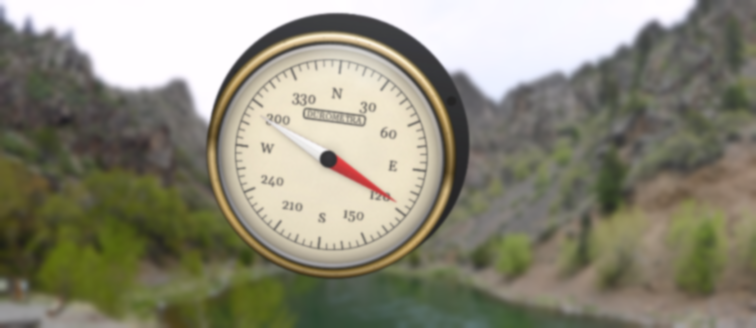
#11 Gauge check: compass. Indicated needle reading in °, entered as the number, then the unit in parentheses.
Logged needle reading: 115 (°)
